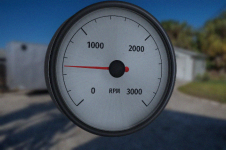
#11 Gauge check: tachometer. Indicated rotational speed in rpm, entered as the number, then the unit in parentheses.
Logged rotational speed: 500 (rpm)
